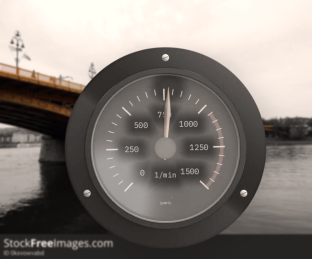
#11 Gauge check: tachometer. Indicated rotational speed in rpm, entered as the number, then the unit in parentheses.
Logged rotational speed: 775 (rpm)
